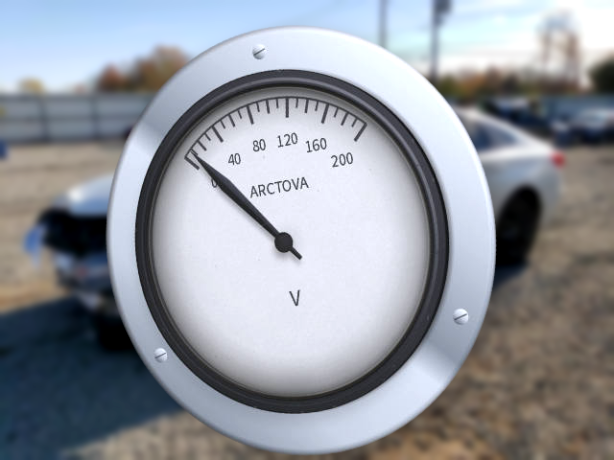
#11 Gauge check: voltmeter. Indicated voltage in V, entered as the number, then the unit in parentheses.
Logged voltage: 10 (V)
